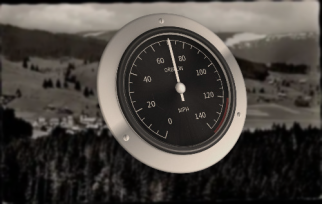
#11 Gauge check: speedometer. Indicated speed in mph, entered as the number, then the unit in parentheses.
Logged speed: 70 (mph)
